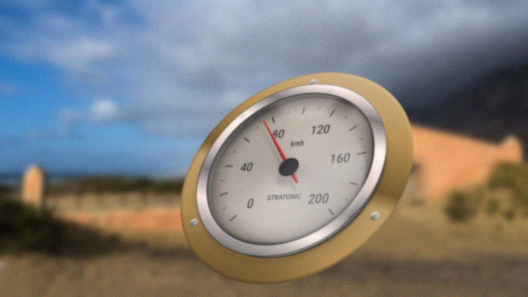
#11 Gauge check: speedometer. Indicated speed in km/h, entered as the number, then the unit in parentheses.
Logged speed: 75 (km/h)
